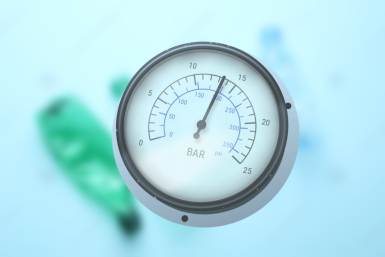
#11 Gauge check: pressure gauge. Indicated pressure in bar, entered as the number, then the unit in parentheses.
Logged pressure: 13.5 (bar)
